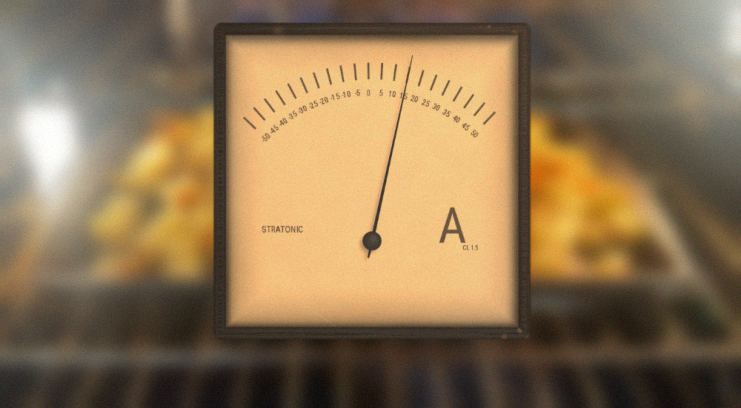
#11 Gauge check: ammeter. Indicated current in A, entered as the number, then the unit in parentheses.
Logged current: 15 (A)
